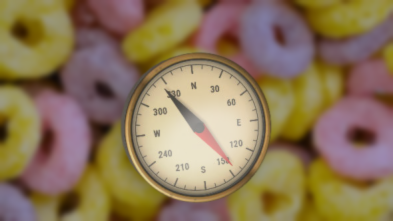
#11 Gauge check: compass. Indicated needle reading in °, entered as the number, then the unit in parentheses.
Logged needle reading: 145 (°)
